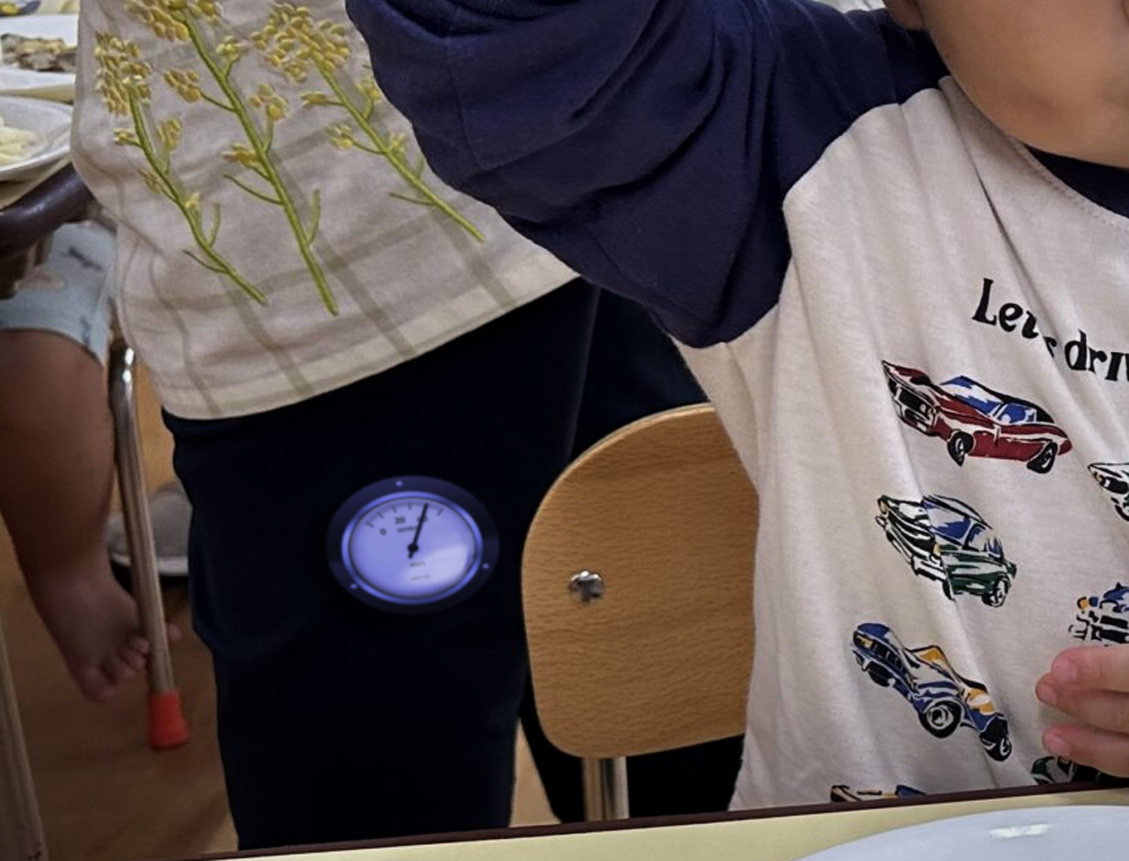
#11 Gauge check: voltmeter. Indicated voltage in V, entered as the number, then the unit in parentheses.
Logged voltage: 40 (V)
